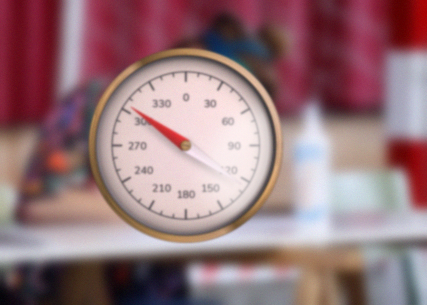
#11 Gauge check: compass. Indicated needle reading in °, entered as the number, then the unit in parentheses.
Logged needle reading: 305 (°)
